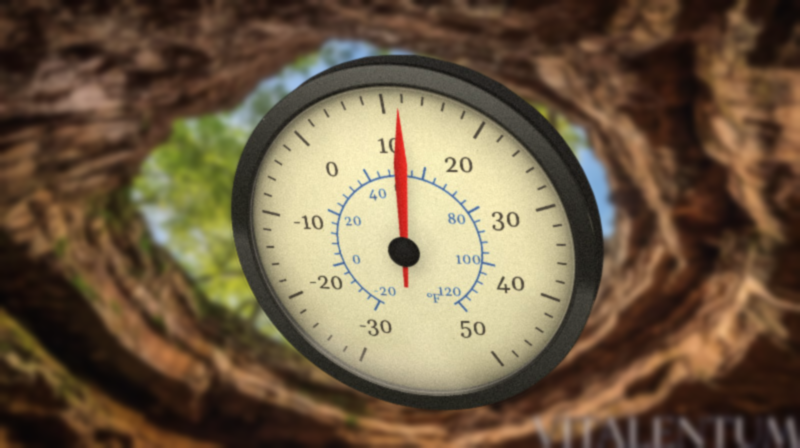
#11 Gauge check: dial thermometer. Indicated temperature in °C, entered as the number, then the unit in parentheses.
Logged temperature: 12 (°C)
